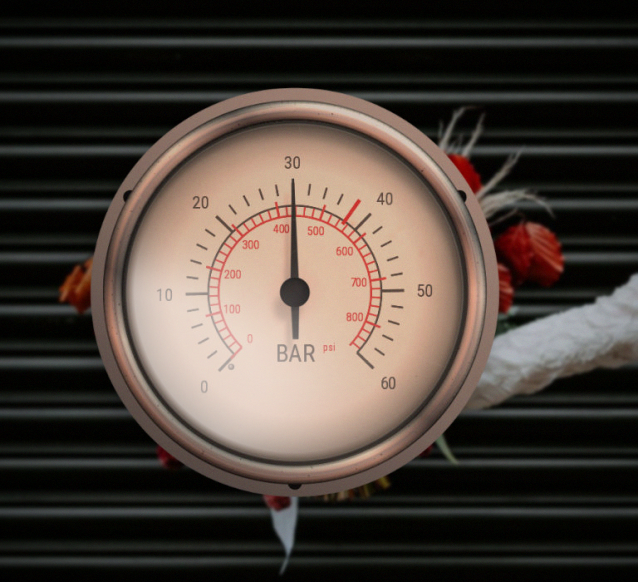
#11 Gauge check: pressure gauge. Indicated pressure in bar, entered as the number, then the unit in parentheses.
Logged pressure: 30 (bar)
